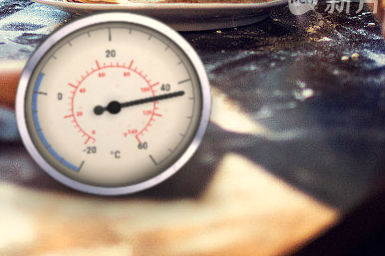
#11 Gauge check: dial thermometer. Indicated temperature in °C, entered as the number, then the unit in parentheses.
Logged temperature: 42 (°C)
